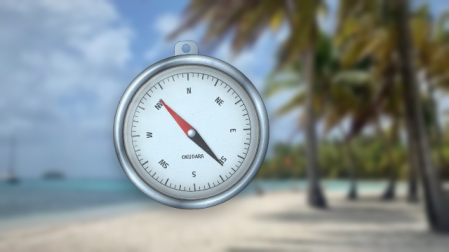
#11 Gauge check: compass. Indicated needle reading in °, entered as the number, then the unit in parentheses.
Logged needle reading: 320 (°)
